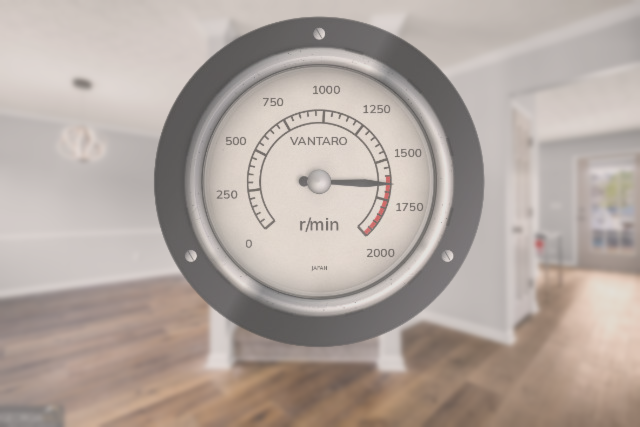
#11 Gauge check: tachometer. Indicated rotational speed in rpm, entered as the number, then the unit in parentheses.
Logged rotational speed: 1650 (rpm)
